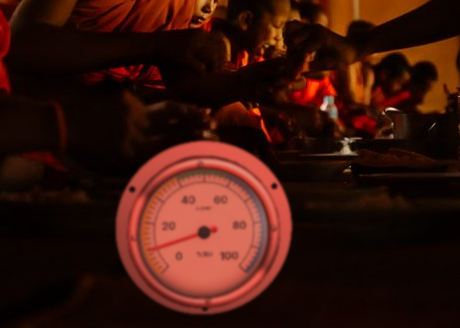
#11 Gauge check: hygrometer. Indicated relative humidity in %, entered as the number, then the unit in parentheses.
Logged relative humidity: 10 (%)
